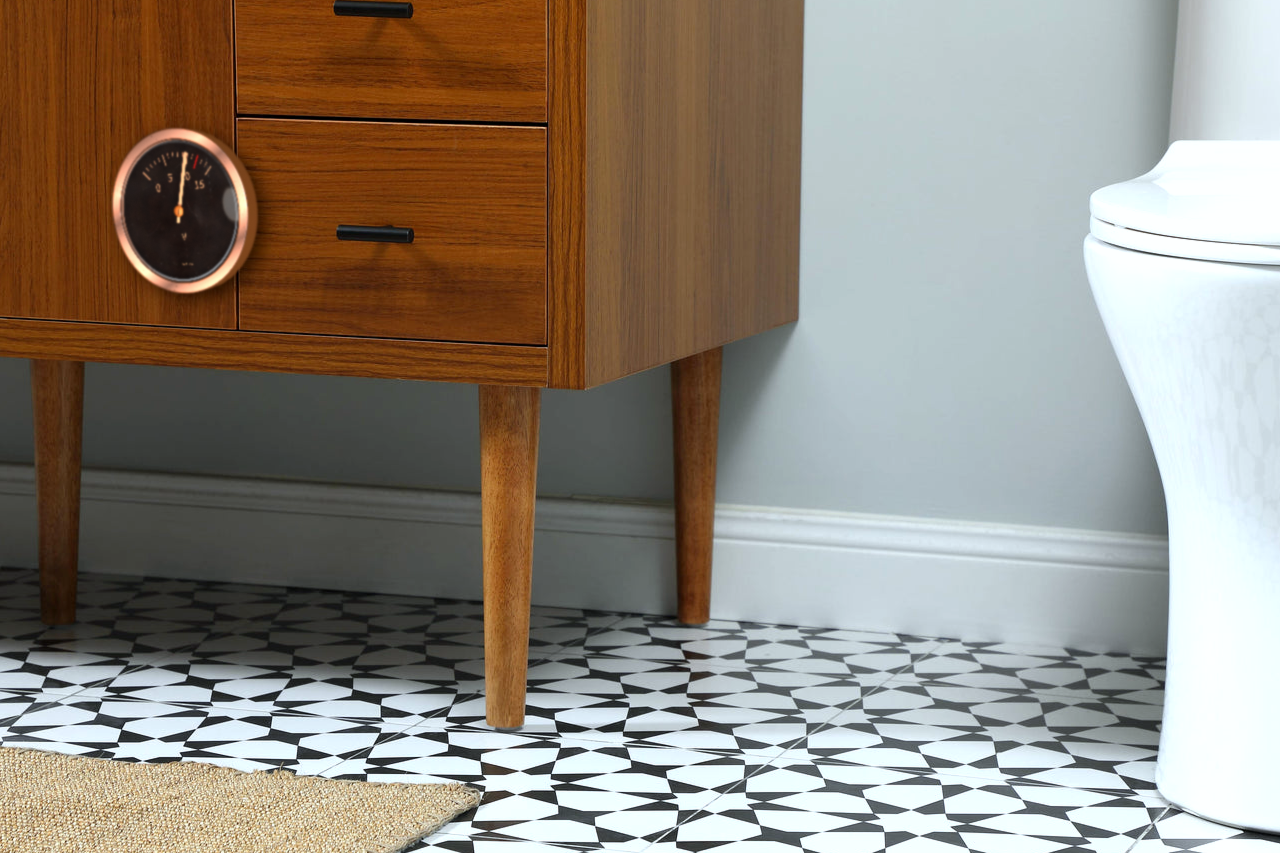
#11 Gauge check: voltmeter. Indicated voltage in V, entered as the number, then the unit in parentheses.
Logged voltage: 10 (V)
